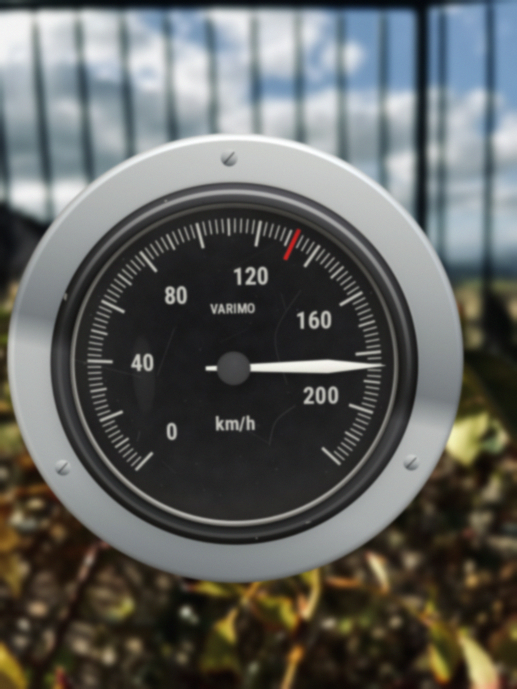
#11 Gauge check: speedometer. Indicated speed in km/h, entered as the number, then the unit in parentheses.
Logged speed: 184 (km/h)
